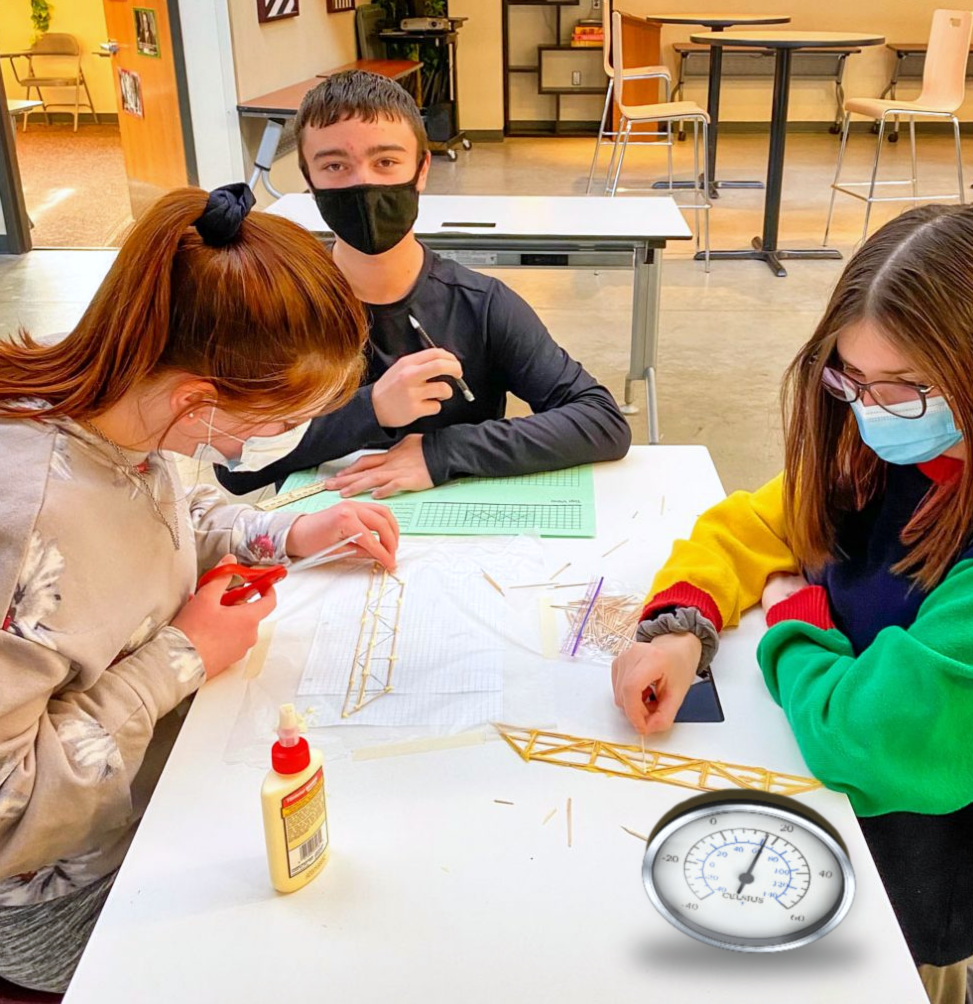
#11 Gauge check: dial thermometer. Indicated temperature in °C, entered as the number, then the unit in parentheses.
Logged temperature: 16 (°C)
